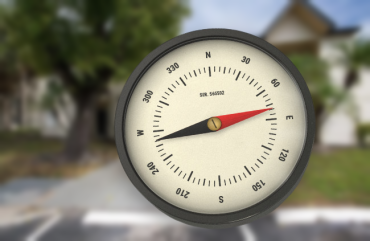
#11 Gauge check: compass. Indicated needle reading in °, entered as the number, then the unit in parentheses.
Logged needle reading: 80 (°)
